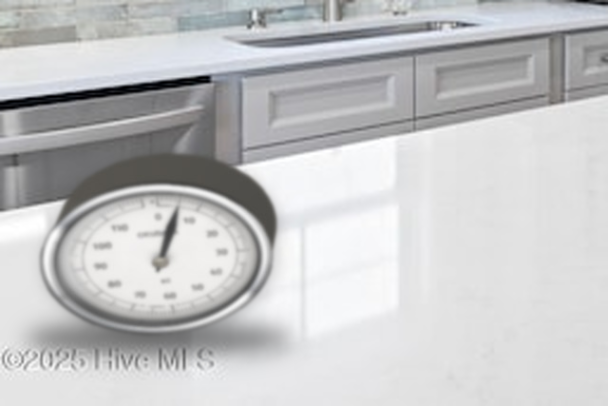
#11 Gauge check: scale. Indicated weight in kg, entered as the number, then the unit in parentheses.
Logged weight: 5 (kg)
